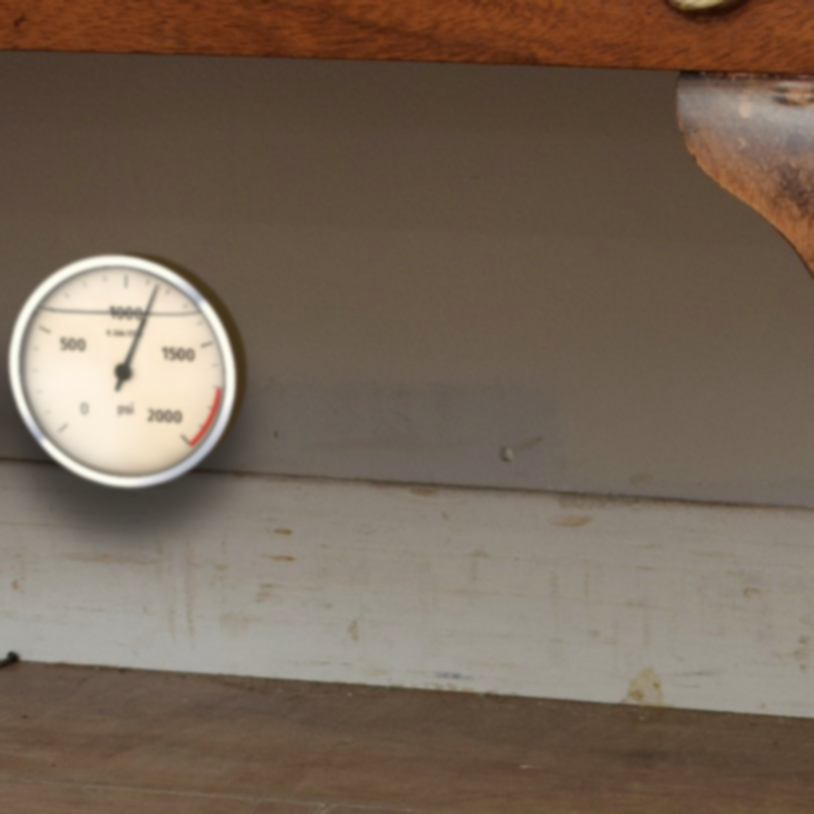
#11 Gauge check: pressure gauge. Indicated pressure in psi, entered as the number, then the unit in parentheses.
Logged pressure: 1150 (psi)
